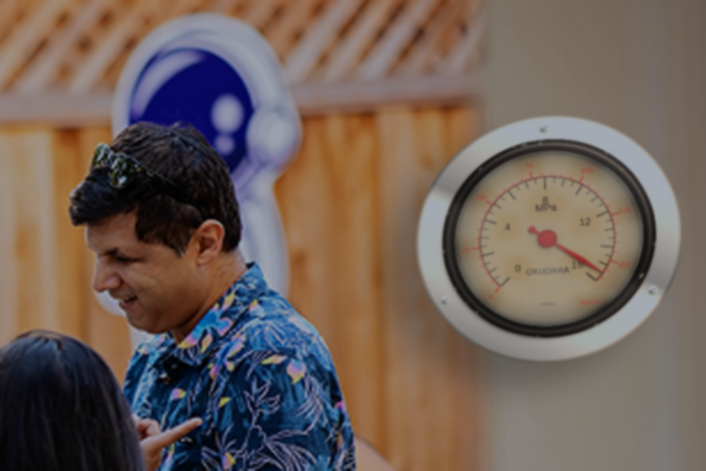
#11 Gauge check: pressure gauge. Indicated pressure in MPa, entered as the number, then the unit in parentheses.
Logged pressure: 15.5 (MPa)
